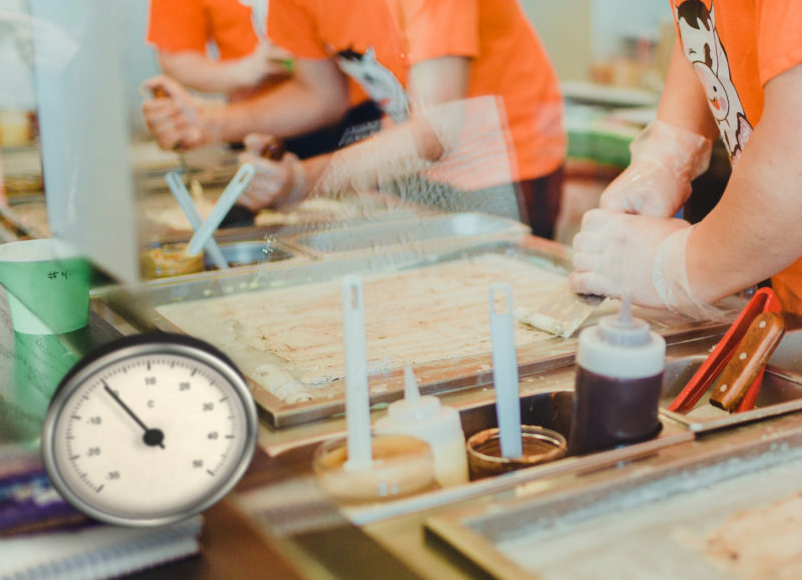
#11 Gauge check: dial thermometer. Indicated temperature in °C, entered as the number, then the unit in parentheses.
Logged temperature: 0 (°C)
